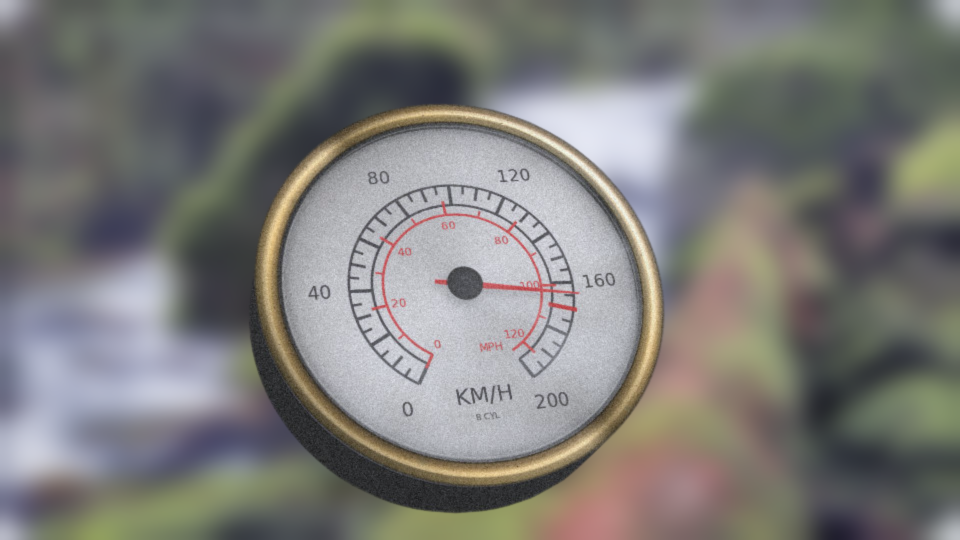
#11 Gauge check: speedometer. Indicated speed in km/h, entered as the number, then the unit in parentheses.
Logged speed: 165 (km/h)
